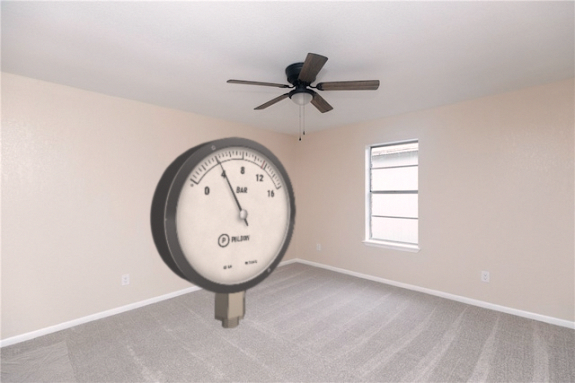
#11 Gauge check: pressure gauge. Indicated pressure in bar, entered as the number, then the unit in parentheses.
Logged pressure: 4 (bar)
